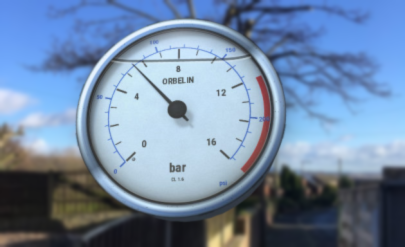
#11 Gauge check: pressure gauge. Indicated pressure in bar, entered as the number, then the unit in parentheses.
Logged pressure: 5.5 (bar)
